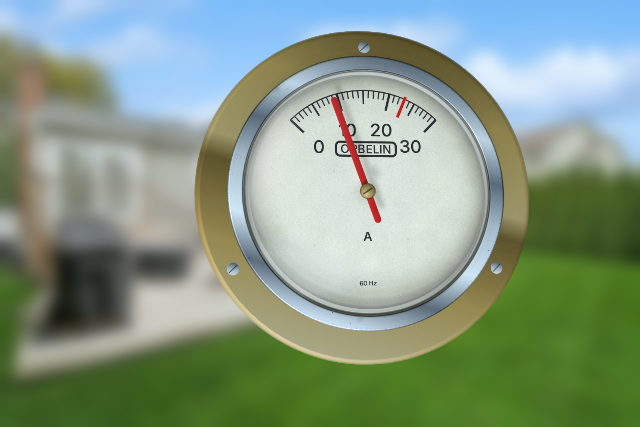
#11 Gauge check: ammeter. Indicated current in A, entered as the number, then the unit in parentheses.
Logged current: 9 (A)
